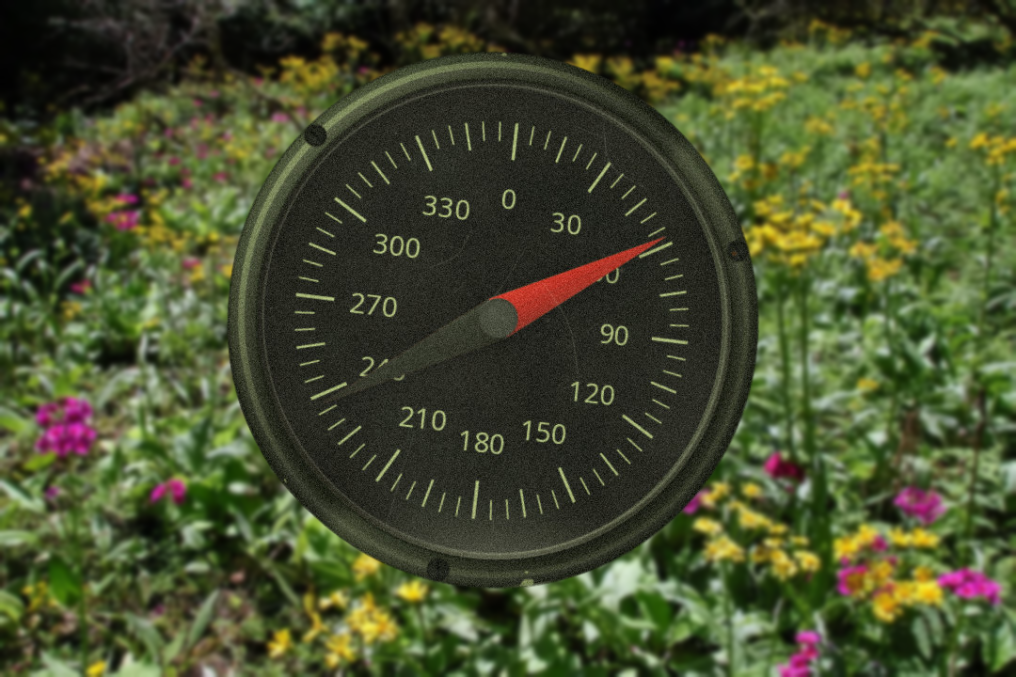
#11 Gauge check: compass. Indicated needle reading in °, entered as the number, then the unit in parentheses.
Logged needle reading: 57.5 (°)
